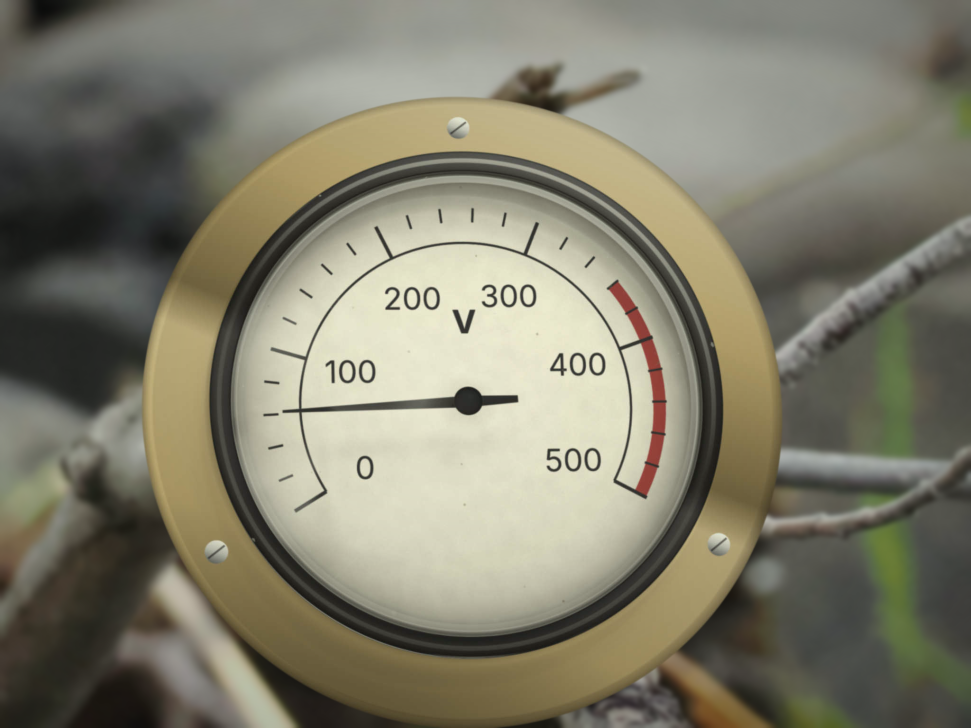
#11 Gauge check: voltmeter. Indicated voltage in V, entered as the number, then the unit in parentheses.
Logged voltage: 60 (V)
